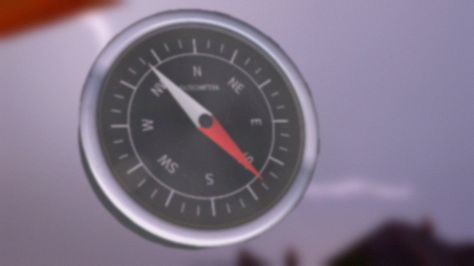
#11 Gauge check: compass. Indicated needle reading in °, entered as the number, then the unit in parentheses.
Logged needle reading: 140 (°)
